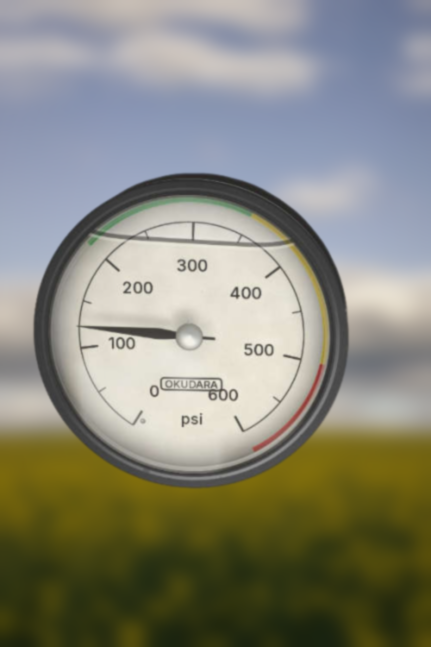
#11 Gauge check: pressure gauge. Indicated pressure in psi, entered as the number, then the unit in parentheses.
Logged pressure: 125 (psi)
